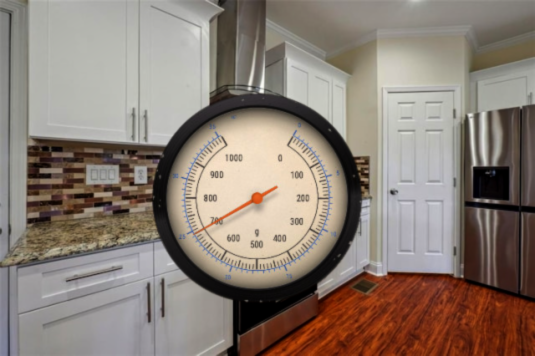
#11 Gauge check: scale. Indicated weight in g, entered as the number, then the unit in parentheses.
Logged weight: 700 (g)
